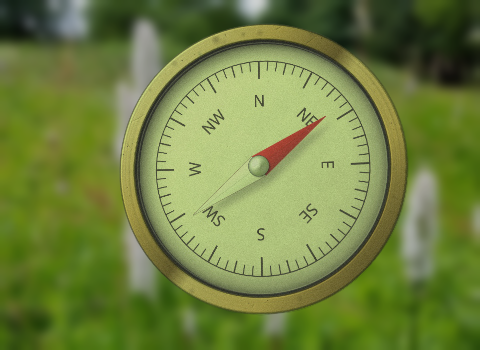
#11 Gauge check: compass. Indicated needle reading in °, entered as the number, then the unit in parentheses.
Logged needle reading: 55 (°)
